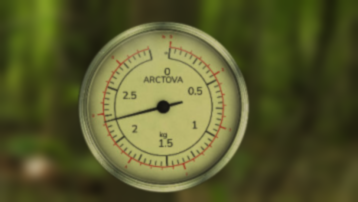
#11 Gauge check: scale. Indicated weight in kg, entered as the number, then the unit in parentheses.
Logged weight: 2.2 (kg)
